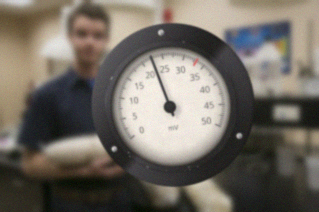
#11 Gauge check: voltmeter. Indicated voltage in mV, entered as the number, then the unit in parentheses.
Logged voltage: 22.5 (mV)
